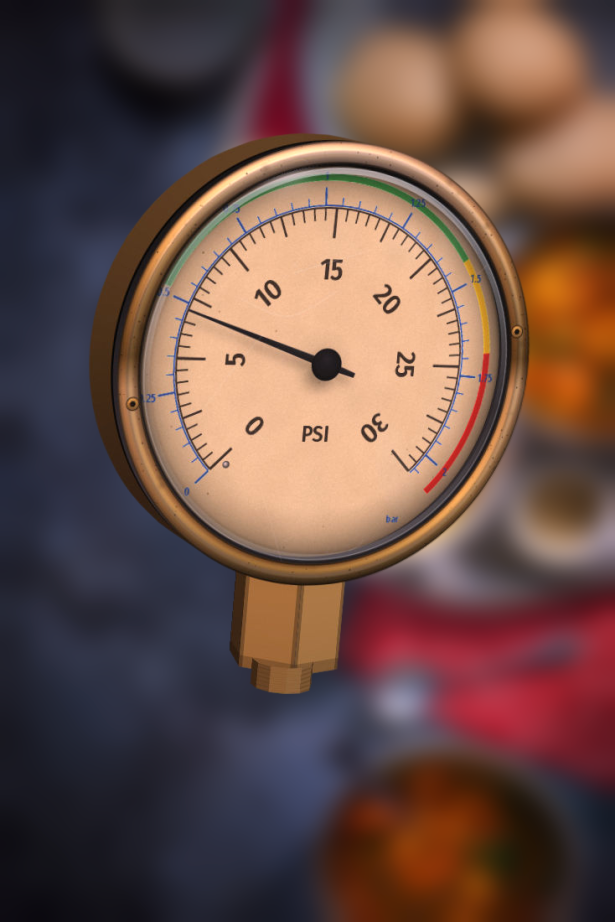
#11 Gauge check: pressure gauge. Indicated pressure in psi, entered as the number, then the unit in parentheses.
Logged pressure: 7 (psi)
